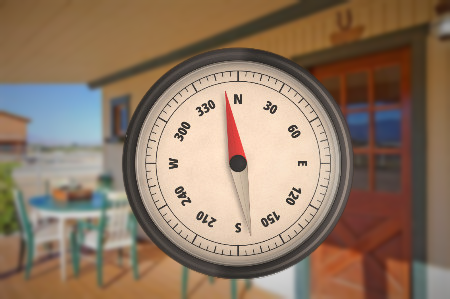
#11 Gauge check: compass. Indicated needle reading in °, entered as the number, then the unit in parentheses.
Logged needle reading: 350 (°)
